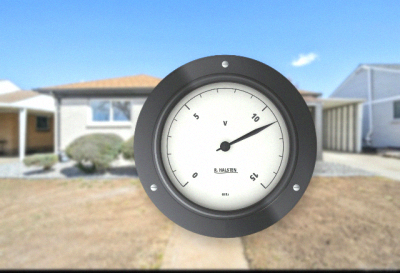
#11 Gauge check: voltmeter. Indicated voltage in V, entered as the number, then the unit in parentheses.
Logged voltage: 11 (V)
